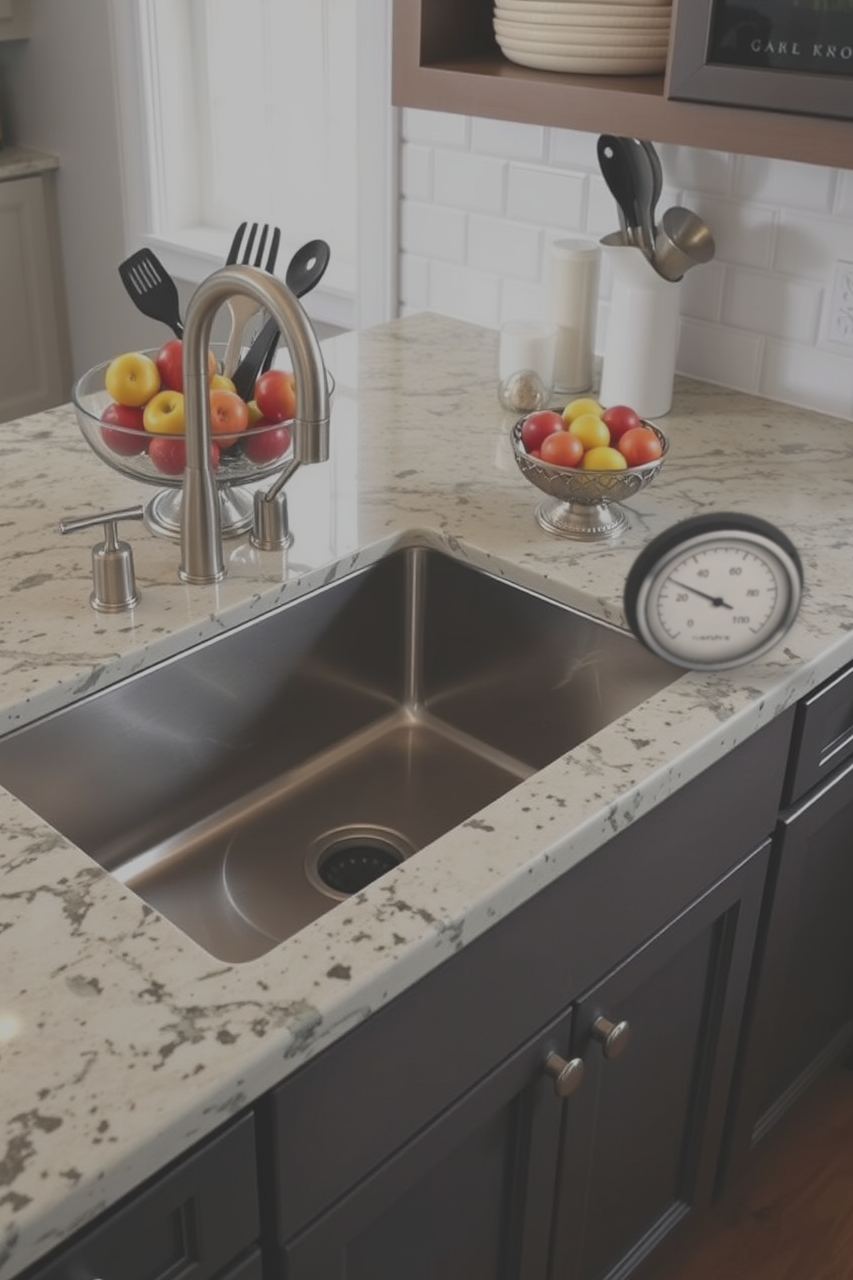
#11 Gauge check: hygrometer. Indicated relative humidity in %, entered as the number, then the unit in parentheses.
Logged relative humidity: 28 (%)
